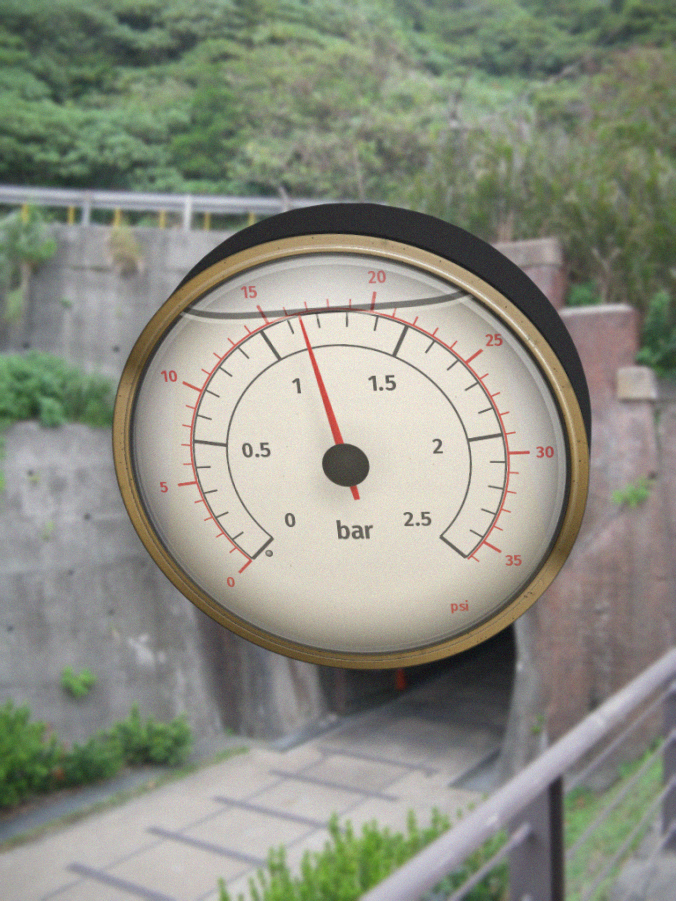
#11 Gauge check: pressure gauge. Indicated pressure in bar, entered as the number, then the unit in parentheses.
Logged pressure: 1.15 (bar)
